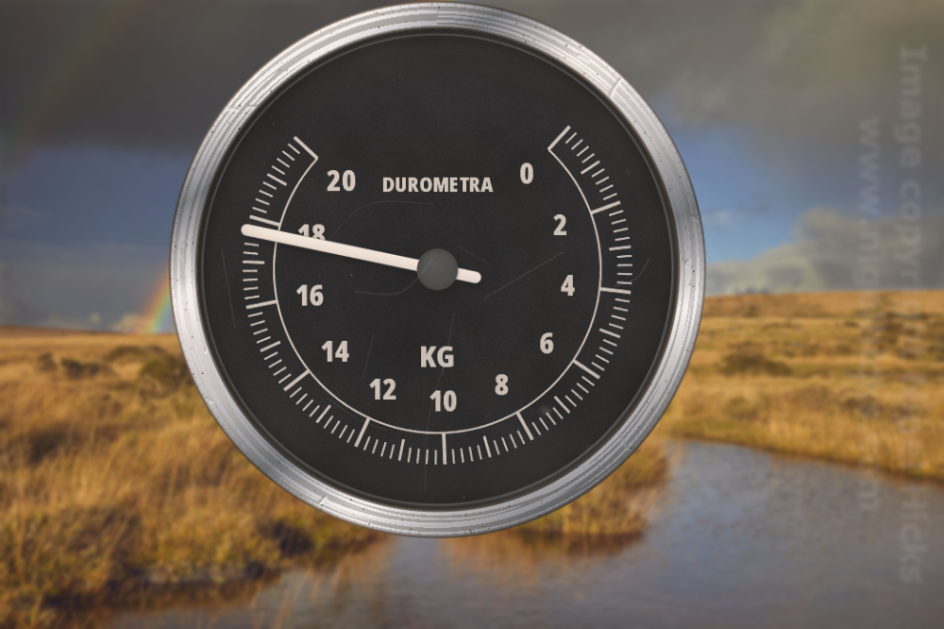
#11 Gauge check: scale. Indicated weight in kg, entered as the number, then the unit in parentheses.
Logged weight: 17.7 (kg)
